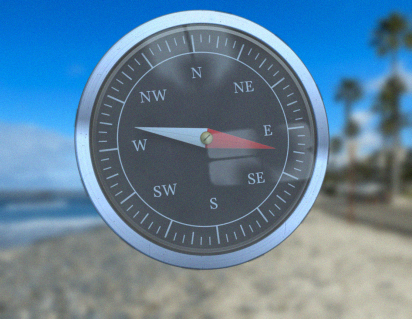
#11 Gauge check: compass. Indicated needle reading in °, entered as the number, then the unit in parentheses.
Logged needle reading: 105 (°)
